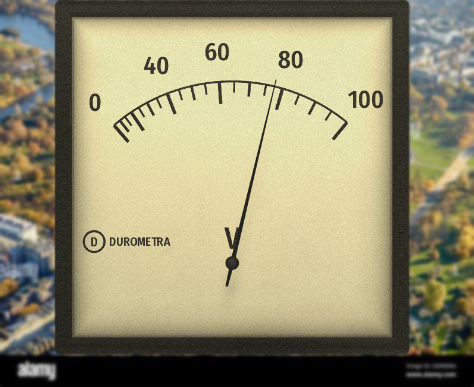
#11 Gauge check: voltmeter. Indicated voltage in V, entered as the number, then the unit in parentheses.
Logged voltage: 77.5 (V)
